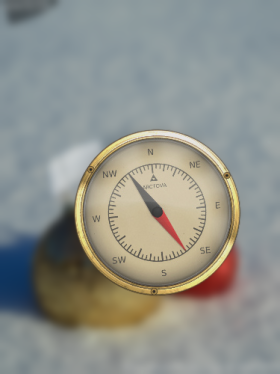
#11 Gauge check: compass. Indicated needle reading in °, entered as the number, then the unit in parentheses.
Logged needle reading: 150 (°)
